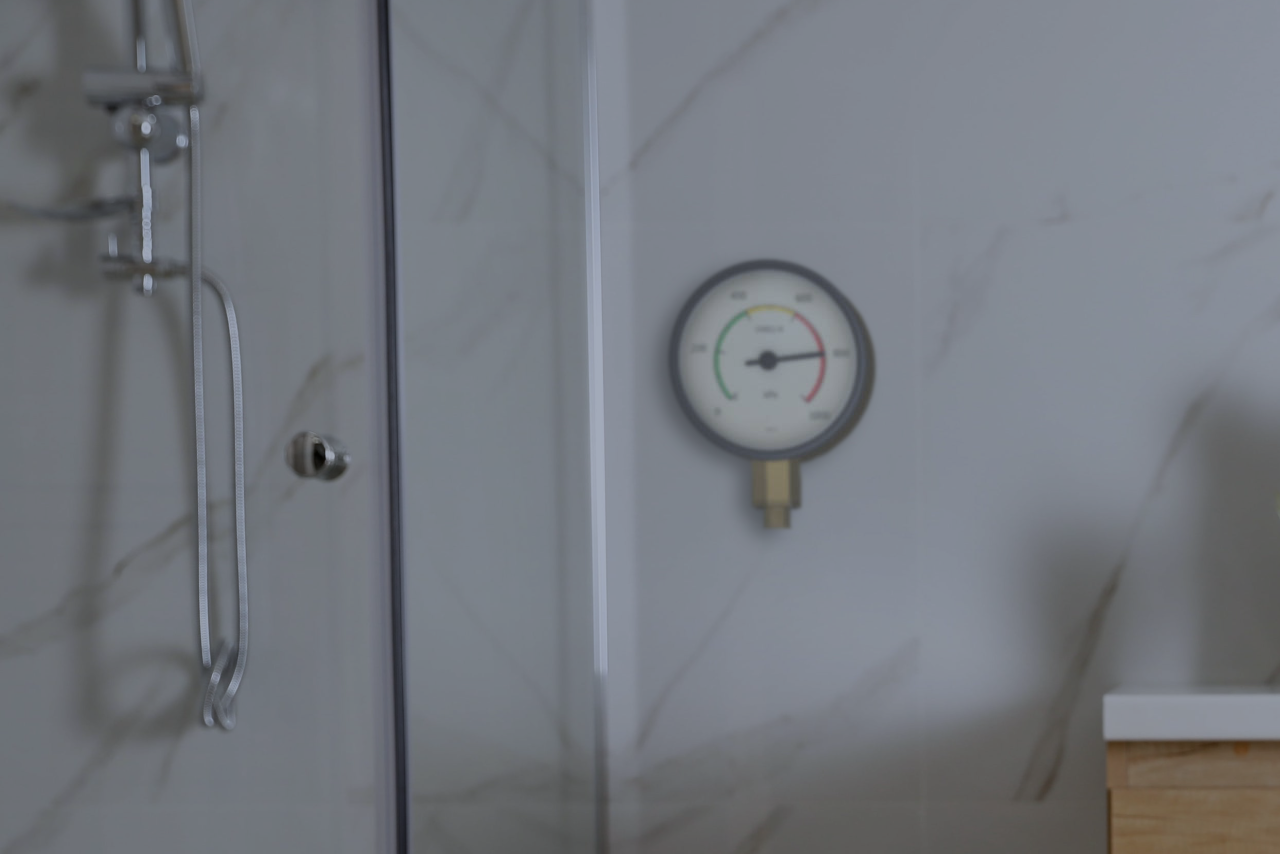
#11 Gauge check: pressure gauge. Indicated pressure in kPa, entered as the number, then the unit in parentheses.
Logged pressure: 800 (kPa)
